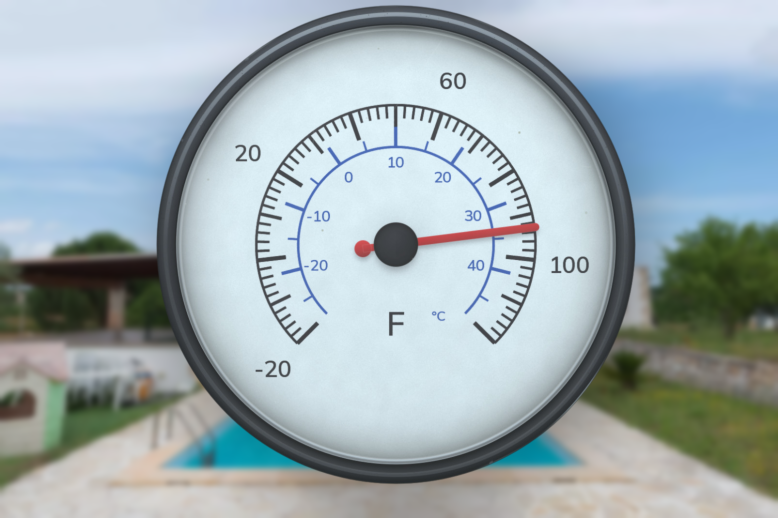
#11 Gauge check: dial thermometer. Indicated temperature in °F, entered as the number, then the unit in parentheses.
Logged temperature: 93 (°F)
